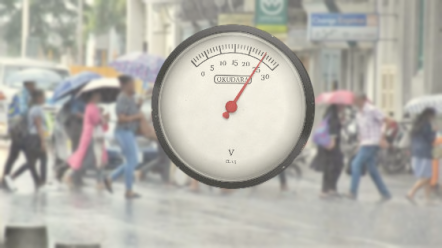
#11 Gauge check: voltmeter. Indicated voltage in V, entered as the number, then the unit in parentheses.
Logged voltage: 25 (V)
